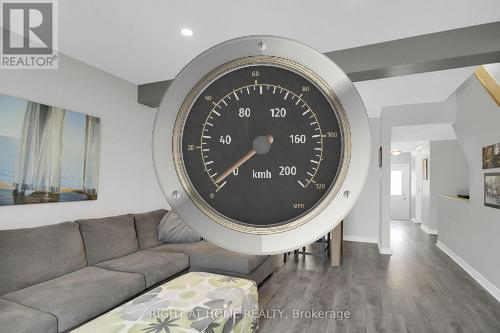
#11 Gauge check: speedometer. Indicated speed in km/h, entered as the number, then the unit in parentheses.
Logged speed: 5 (km/h)
